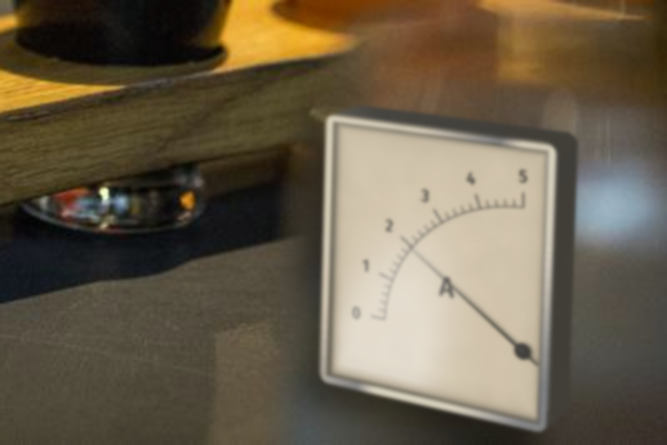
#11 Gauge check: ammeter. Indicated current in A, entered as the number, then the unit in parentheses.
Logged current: 2 (A)
